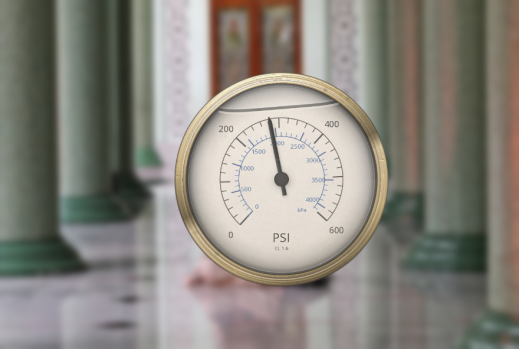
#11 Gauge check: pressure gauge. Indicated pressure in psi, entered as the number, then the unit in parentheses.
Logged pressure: 280 (psi)
